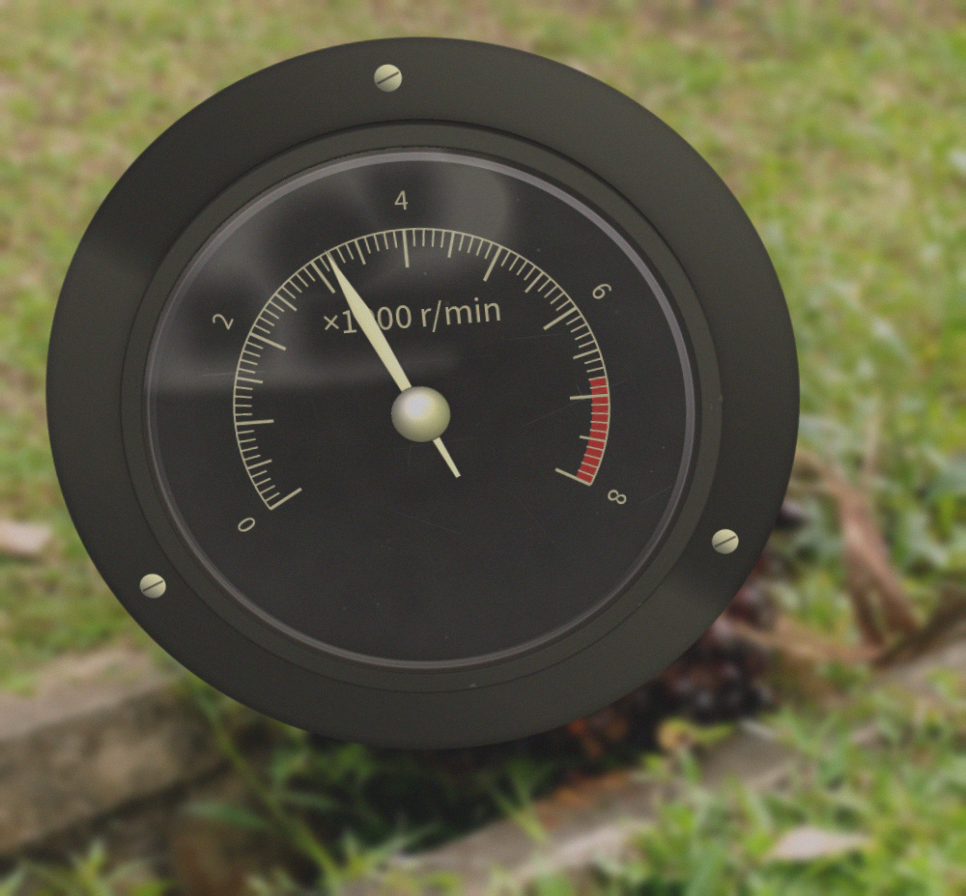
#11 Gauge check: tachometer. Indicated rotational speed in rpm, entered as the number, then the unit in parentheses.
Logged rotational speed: 3200 (rpm)
